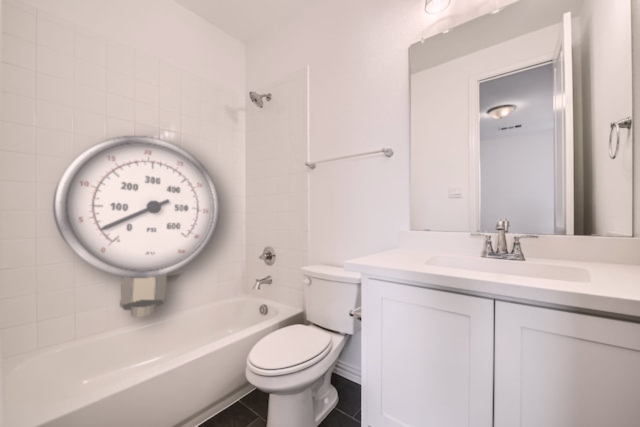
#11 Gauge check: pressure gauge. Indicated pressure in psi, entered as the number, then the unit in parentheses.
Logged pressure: 40 (psi)
